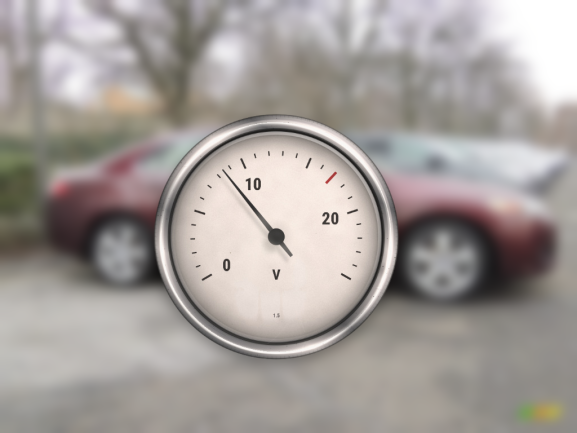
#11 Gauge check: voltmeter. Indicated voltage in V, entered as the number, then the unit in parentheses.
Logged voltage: 8.5 (V)
